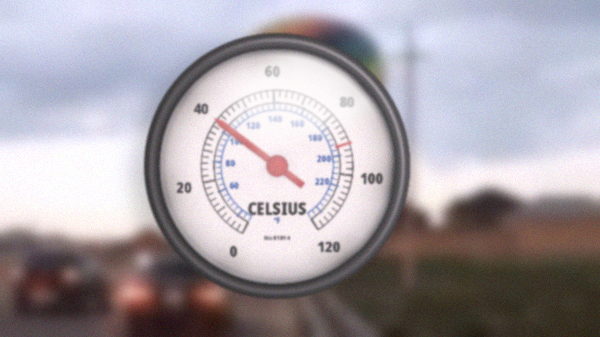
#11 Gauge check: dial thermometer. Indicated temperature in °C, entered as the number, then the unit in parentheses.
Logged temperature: 40 (°C)
